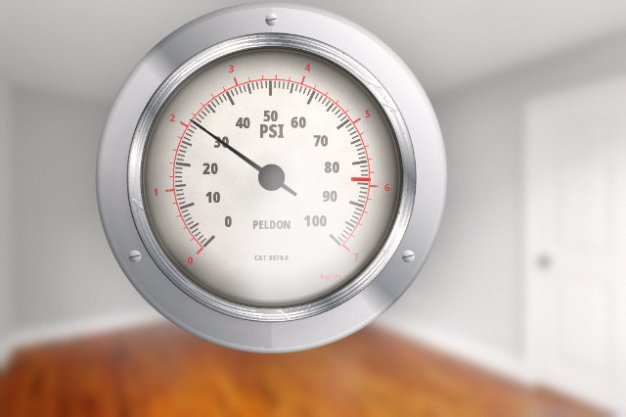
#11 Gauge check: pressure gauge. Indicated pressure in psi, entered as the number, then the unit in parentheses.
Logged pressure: 30 (psi)
